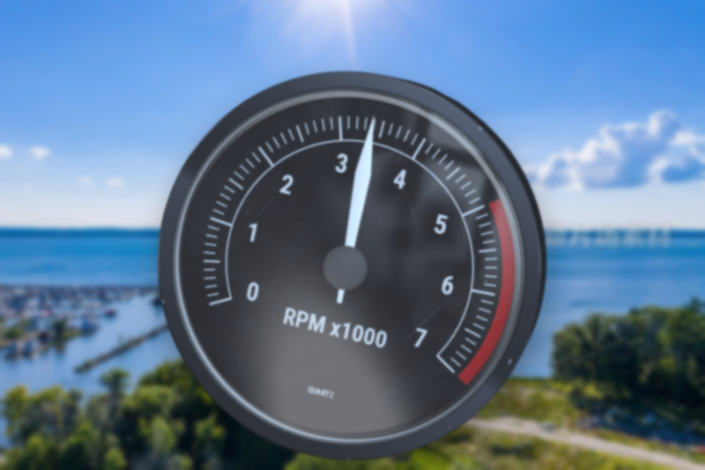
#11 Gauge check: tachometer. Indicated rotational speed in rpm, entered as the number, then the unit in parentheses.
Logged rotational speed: 3400 (rpm)
